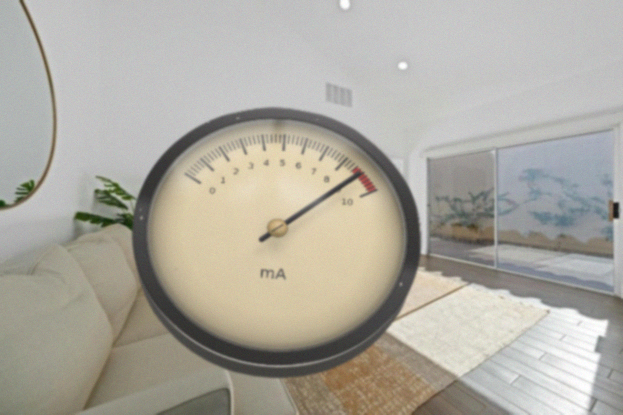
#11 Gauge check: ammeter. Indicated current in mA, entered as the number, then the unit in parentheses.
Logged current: 9 (mA)
